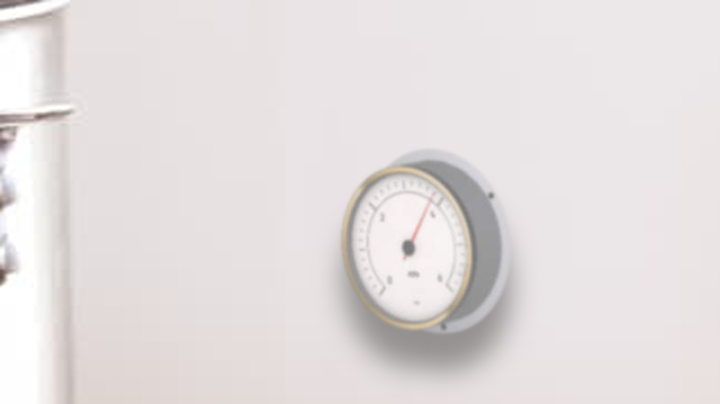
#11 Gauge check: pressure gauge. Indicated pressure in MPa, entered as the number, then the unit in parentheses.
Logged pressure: 3.8 (MPa)
